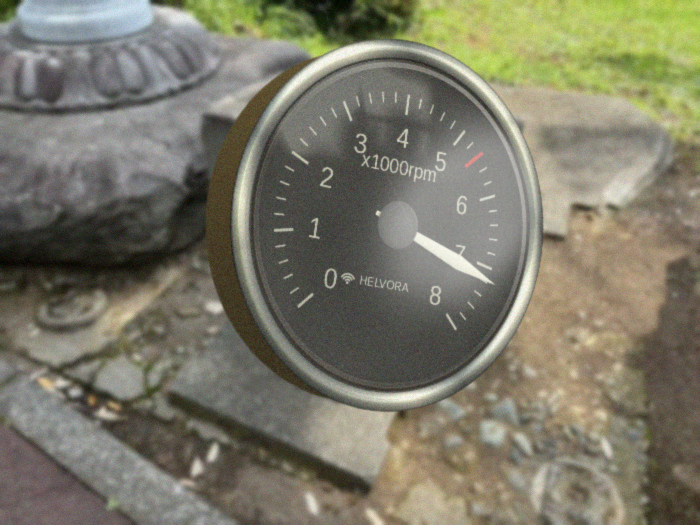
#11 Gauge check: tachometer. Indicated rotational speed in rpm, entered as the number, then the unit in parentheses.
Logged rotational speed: 7200 (rpm)
